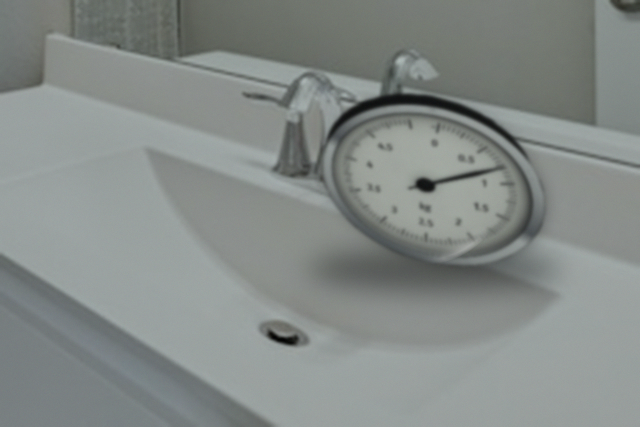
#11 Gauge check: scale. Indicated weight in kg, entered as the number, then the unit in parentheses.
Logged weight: 0.75 (kg)
